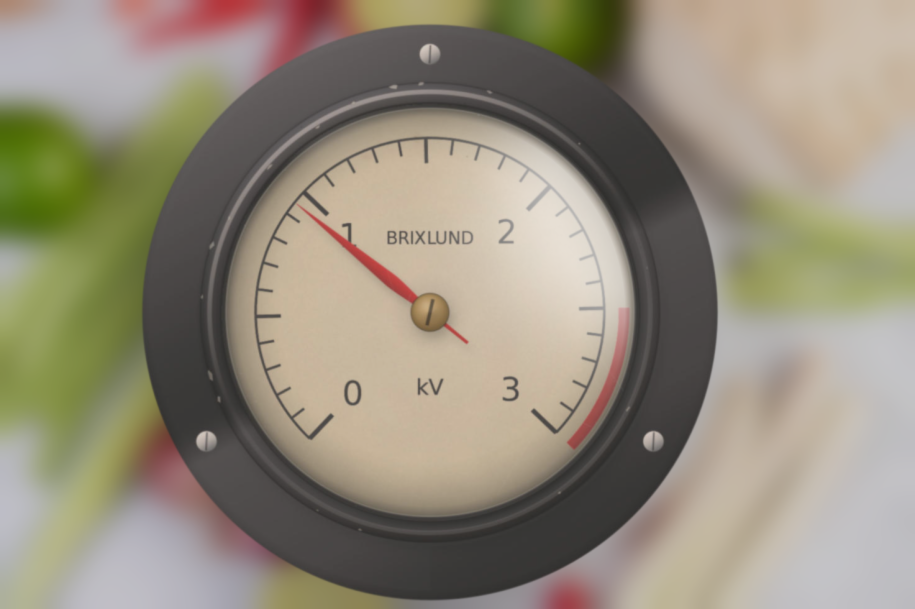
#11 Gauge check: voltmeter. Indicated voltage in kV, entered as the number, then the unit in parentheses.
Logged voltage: 0.95 (kV)
